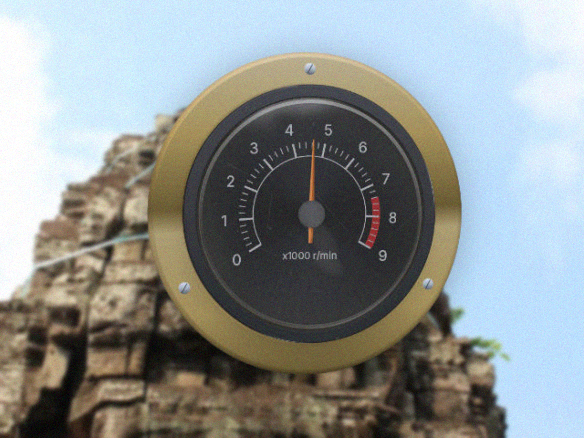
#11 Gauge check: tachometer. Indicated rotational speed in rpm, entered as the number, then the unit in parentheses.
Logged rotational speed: 4600 (rpm)
